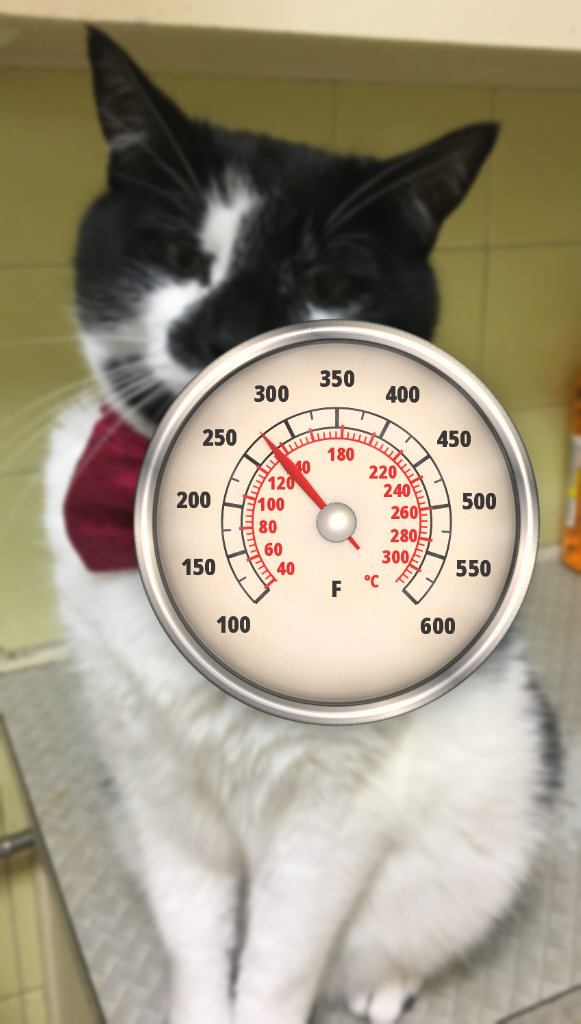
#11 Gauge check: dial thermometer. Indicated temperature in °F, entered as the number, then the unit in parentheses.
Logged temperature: 275 (°F)
